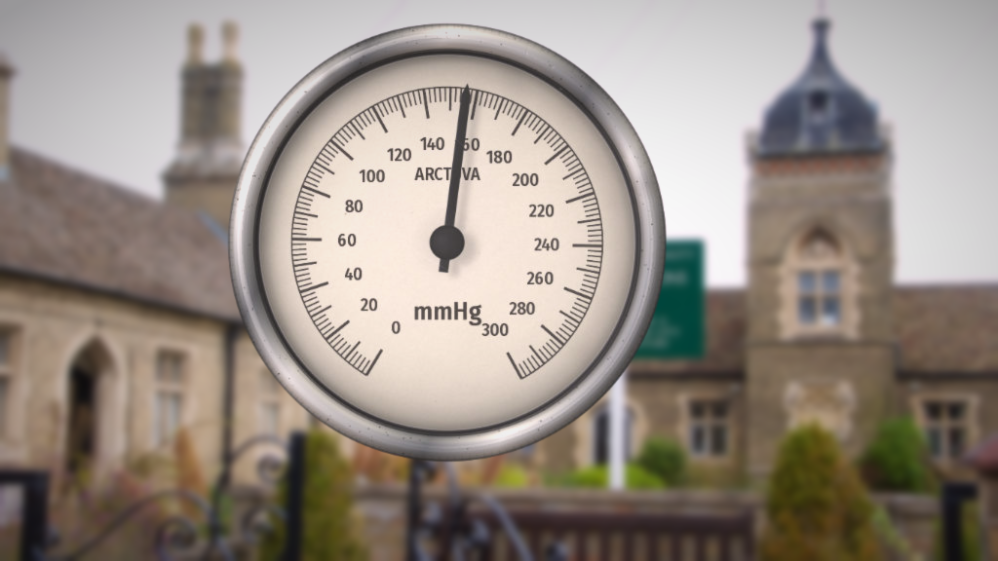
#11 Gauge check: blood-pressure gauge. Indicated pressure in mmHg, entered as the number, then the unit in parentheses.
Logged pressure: 156 (mmHg)
